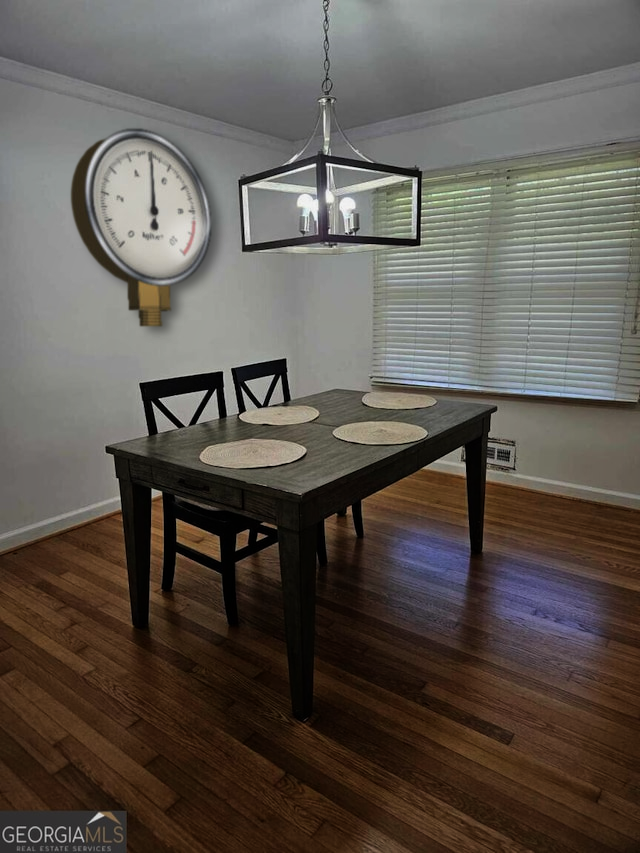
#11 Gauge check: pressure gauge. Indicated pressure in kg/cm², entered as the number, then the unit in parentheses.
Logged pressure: 5 (kg/cm²)
